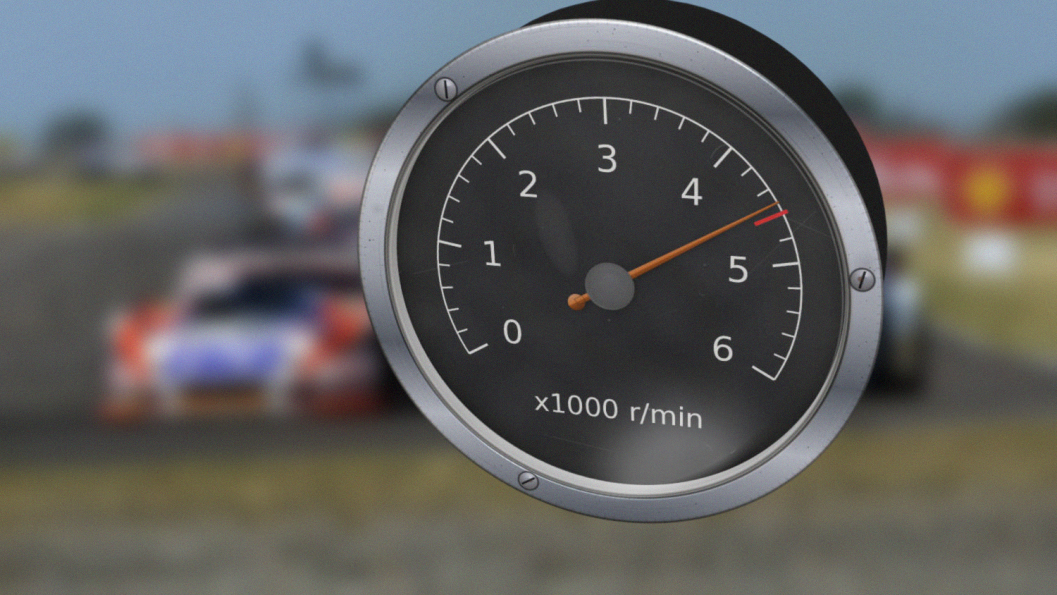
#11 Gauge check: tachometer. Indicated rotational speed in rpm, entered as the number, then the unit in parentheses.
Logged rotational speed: 4500 (rpm)
